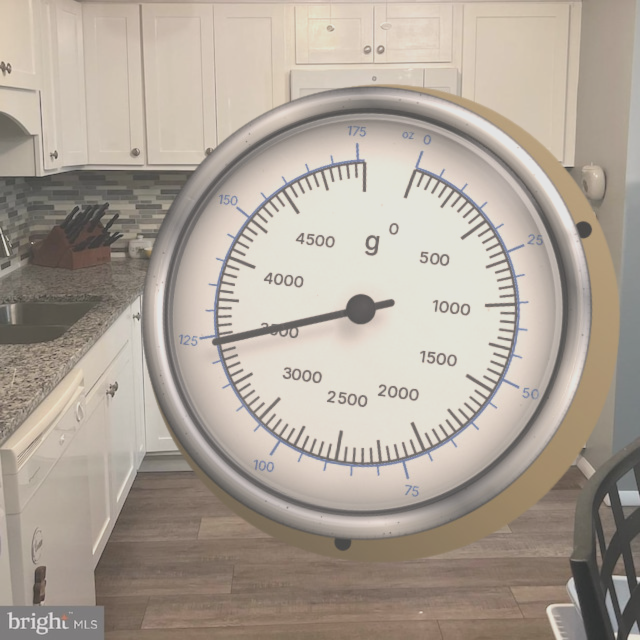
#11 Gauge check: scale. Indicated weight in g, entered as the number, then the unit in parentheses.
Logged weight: 3500 (g)
